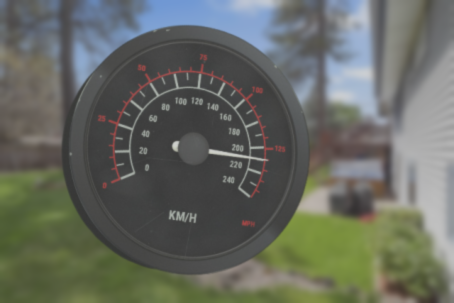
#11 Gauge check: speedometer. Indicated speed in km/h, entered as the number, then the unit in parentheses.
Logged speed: 210 (km/h)
